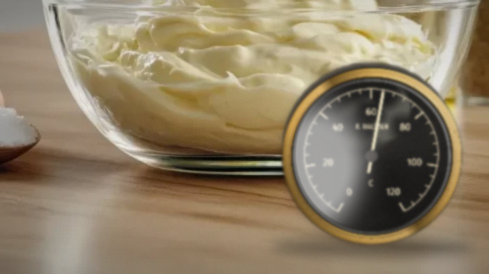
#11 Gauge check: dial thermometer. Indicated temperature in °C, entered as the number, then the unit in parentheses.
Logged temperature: 64 (°C)
